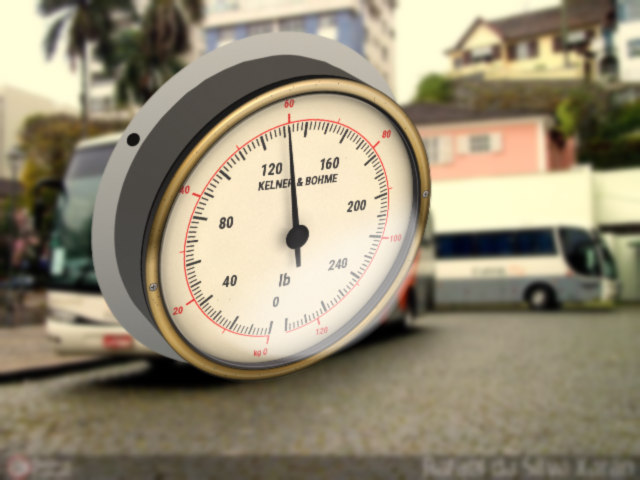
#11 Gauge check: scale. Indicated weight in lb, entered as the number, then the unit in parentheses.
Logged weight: 130 (lb)
